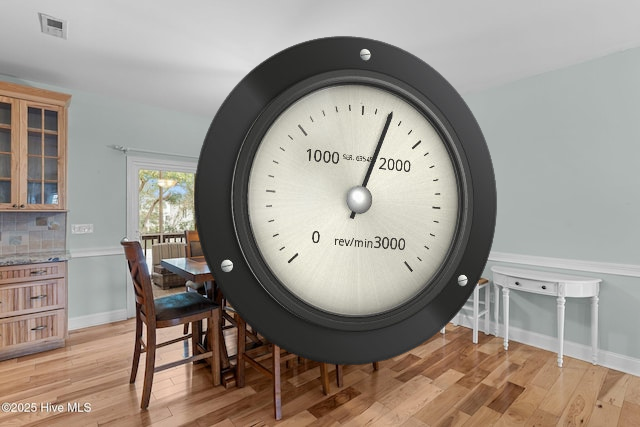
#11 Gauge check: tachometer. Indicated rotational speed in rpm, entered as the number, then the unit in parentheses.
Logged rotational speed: 1700 (rpm)
